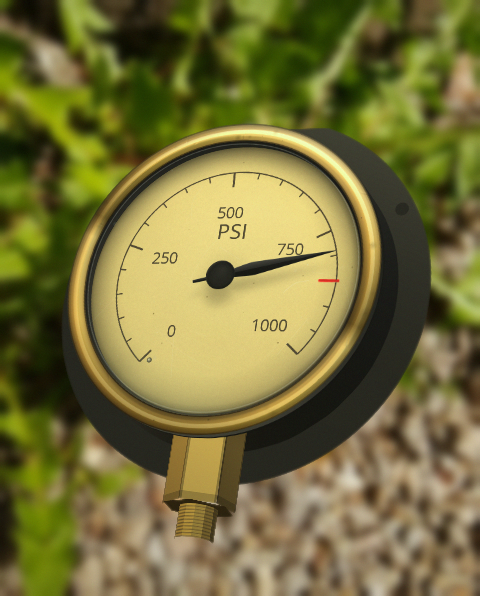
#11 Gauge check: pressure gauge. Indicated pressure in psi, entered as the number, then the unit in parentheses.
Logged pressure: 800 (psi)
